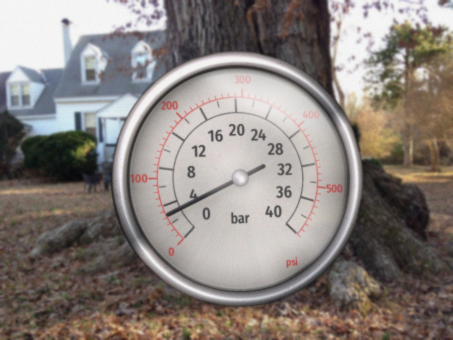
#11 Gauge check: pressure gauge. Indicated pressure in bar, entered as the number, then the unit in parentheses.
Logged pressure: 3 (bar)
